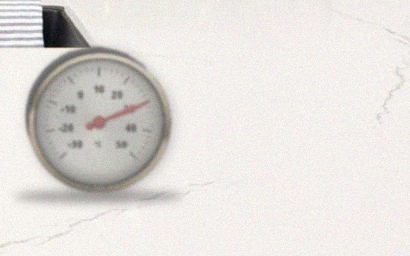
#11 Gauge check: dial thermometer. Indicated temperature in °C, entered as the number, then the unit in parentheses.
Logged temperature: 30 (°C)
